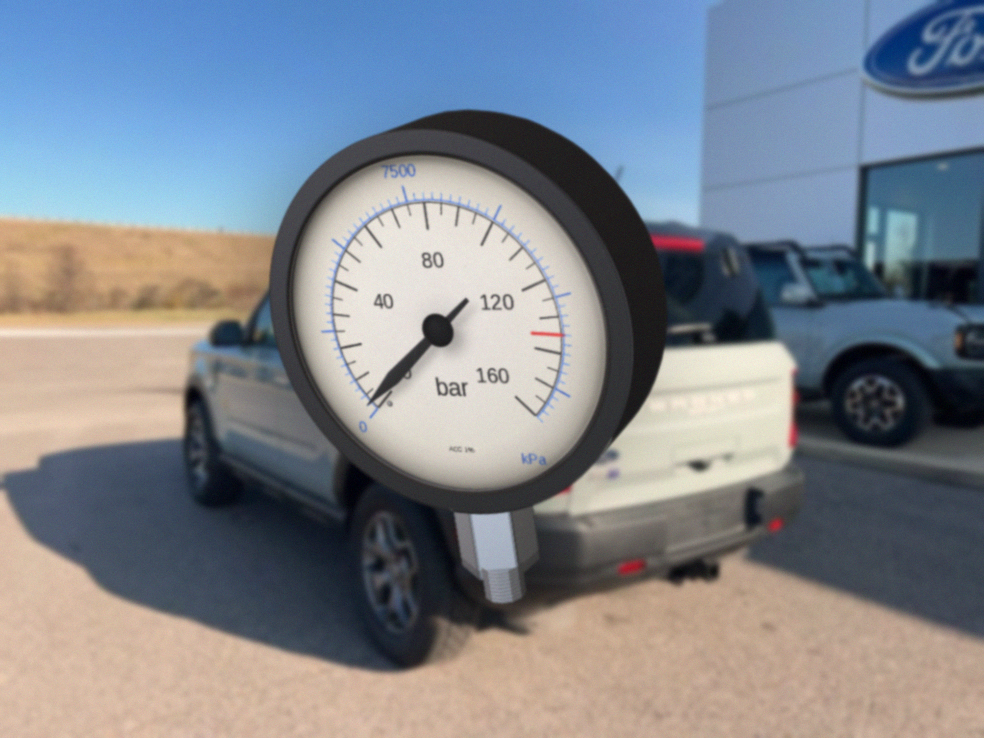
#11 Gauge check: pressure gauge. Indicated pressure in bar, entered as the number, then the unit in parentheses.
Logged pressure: 2.5 (bar)
